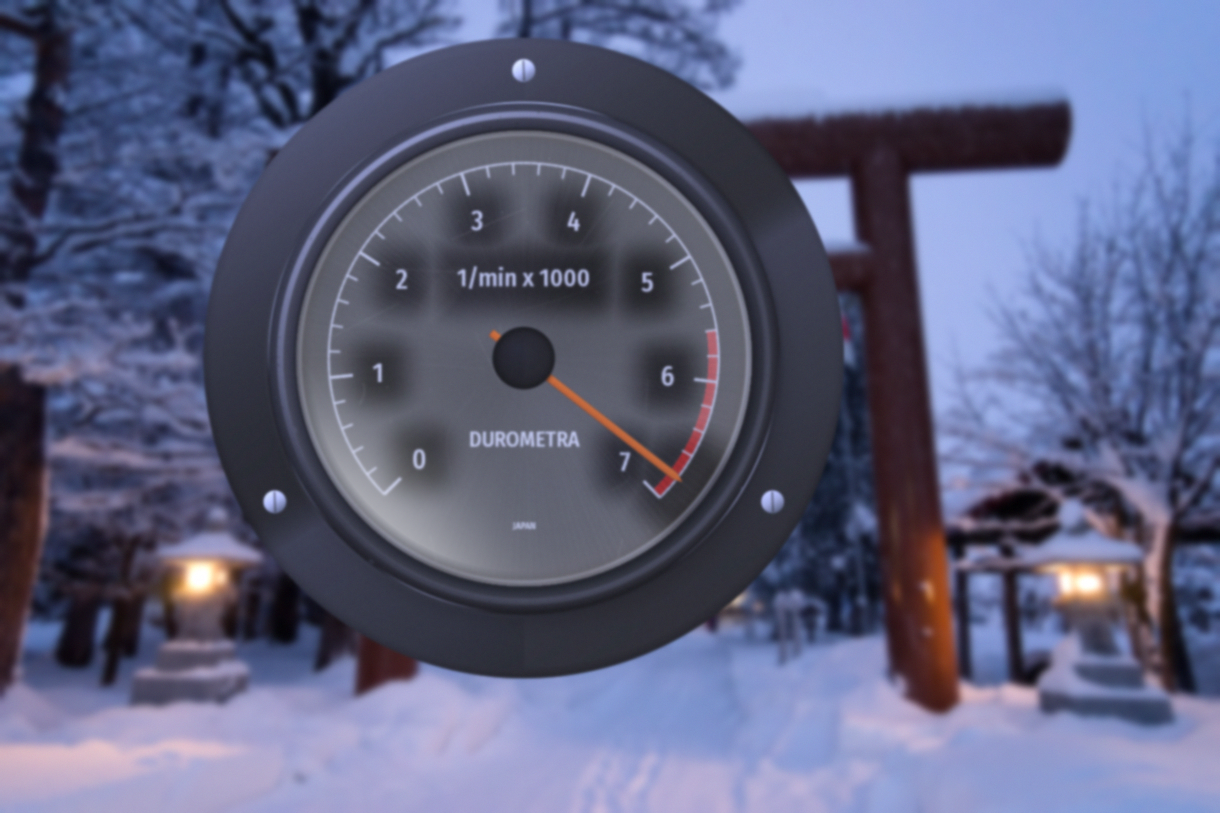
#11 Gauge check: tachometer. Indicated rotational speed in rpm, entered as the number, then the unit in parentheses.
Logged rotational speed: 6800 (rpm)
